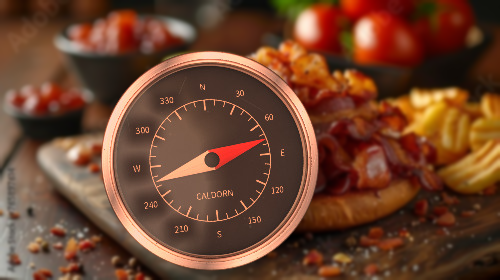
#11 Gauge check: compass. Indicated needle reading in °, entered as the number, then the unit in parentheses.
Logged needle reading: 75 (°)
